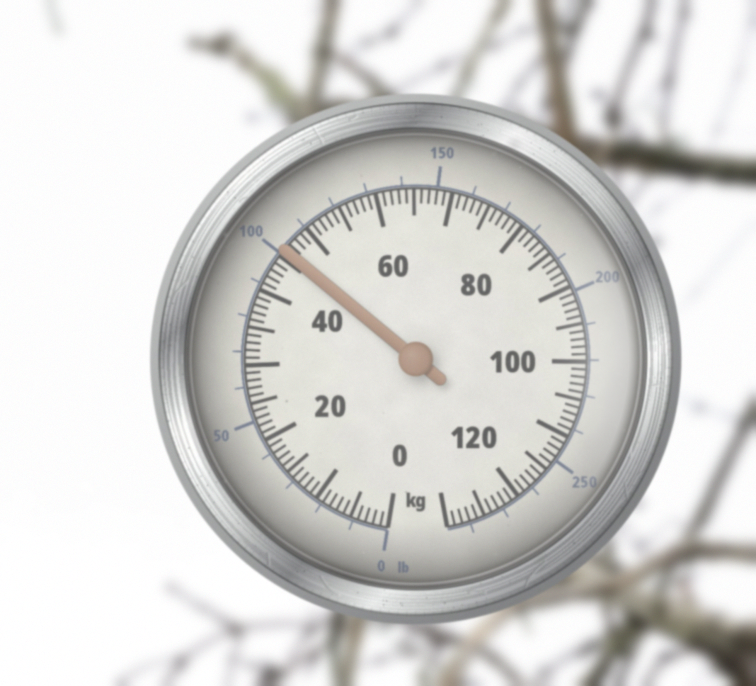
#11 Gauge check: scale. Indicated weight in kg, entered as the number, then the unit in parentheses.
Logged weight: 46 (kg)
